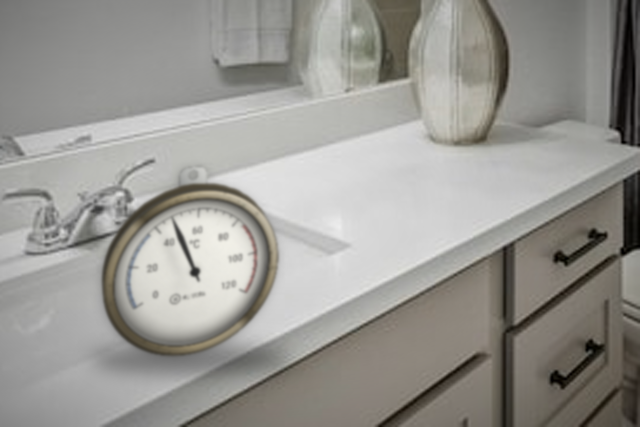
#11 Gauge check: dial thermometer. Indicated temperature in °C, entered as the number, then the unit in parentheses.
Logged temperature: 48 (°C)
